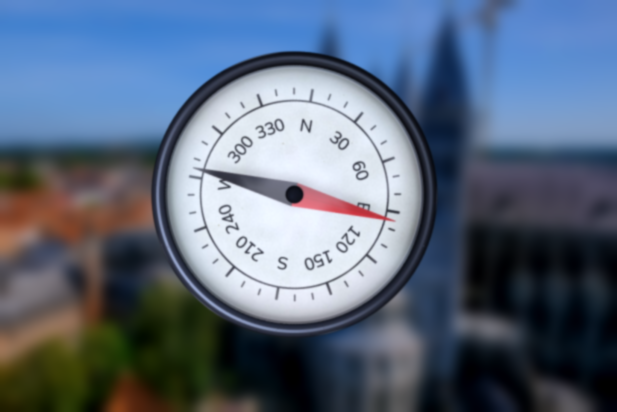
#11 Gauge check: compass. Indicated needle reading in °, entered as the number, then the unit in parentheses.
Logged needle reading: 95 (°)
